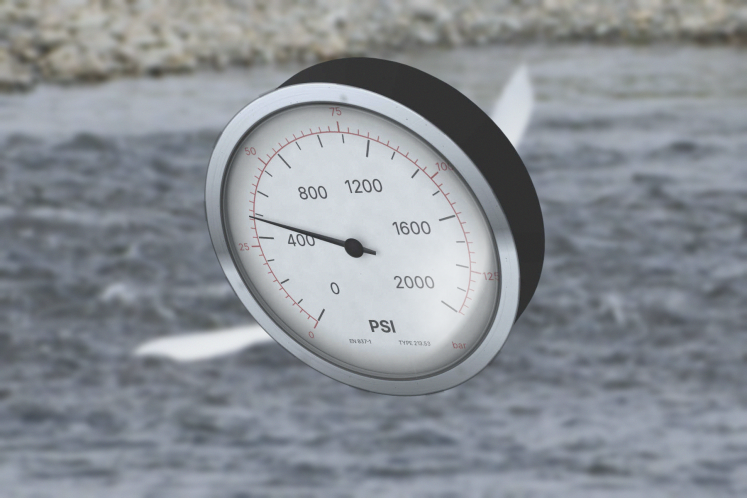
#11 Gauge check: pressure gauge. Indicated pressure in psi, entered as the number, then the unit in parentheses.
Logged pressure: 500 (psi)
